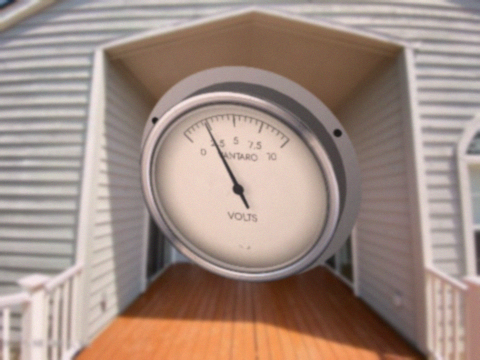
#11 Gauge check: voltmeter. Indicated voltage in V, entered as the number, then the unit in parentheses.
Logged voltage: 2.5 (V)
